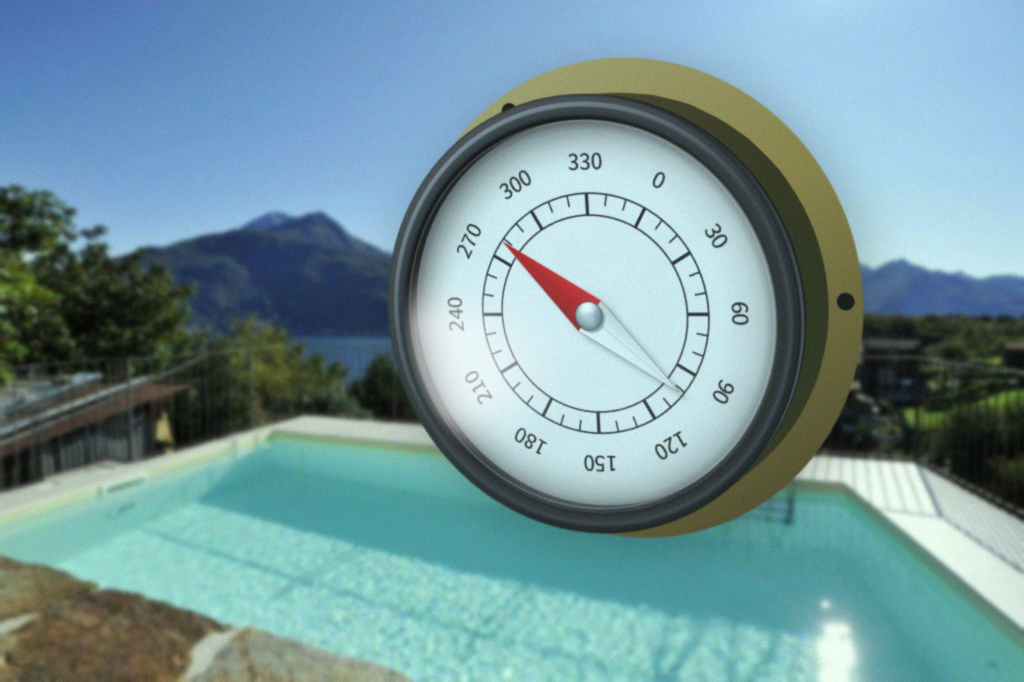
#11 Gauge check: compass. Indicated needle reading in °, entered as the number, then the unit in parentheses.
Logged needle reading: 280 (°)
